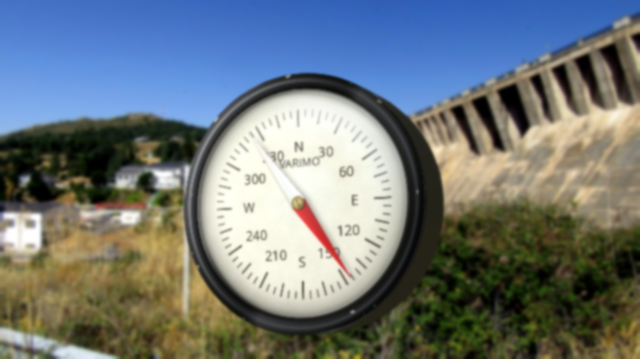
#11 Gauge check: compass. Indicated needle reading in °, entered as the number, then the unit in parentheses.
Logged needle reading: 145 (°)
